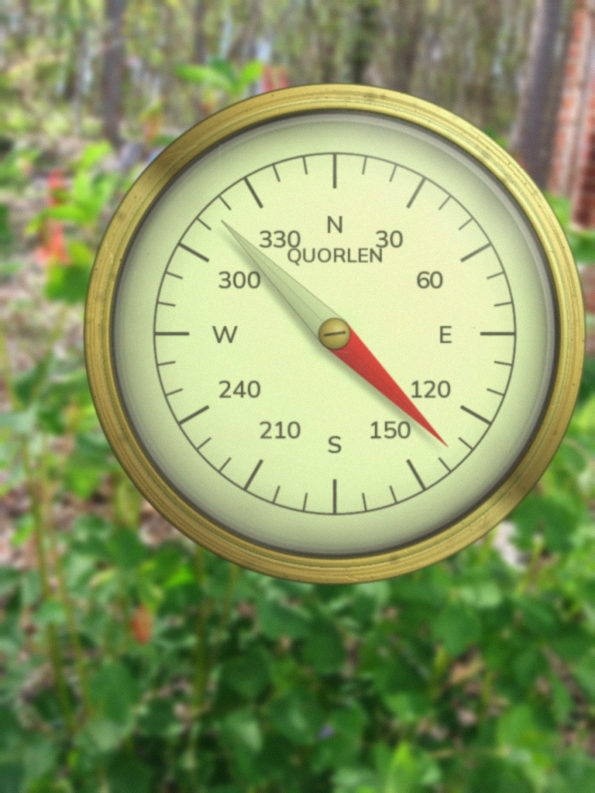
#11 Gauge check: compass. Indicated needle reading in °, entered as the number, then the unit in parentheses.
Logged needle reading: 135 (°)
